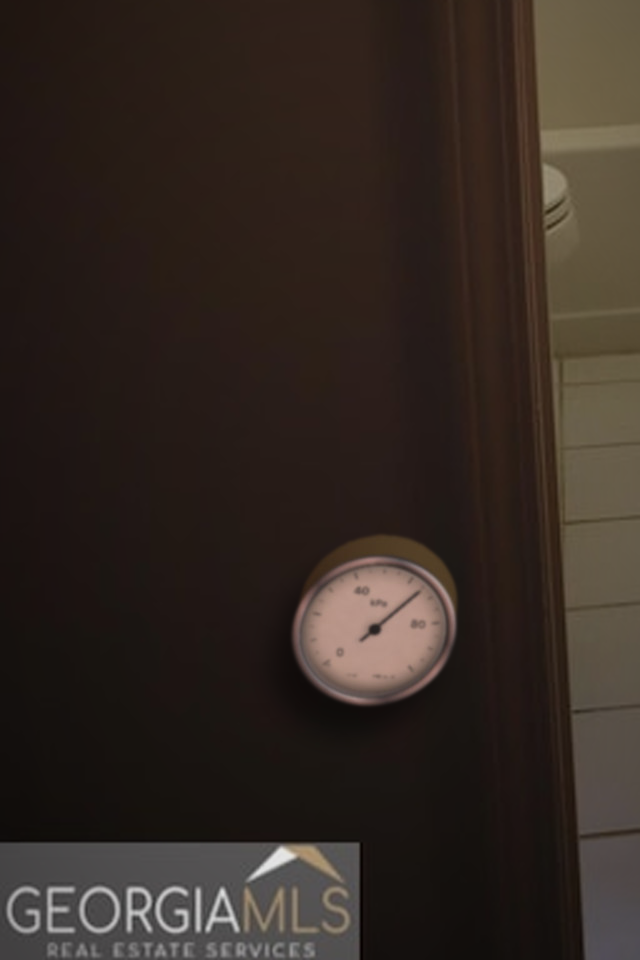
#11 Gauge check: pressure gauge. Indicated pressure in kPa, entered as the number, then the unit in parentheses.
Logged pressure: 65 (kPa)
